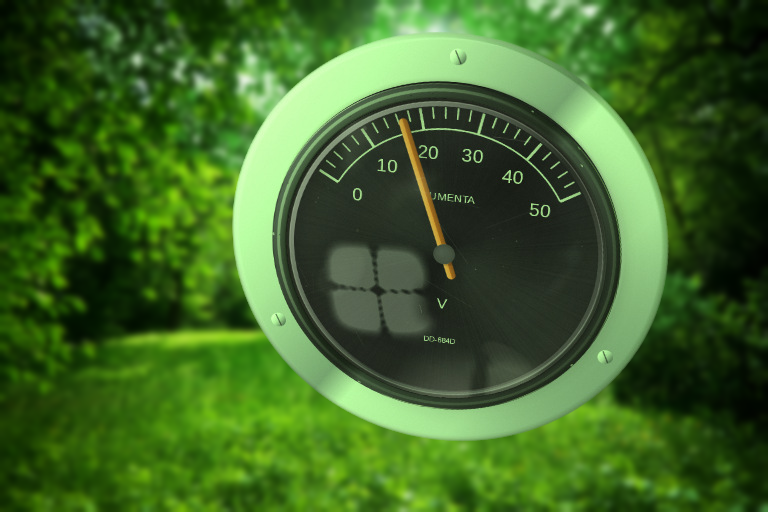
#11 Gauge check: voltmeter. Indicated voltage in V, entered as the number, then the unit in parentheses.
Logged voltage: 17 (V)
